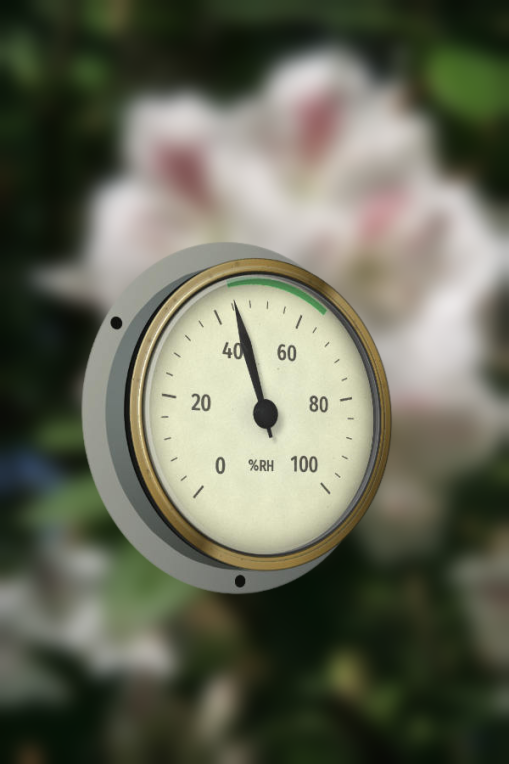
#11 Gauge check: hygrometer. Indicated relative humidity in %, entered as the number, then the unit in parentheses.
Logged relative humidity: 44 (%)
